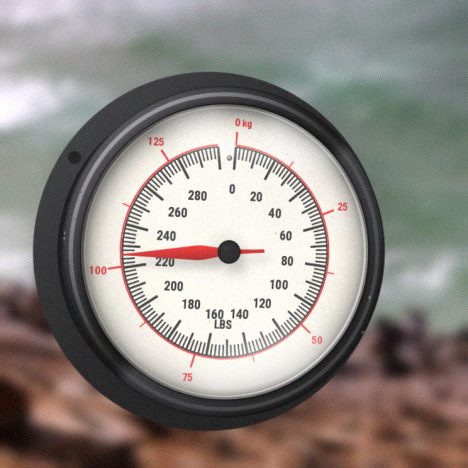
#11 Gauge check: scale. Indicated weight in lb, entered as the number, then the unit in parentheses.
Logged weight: 226 (lb)
